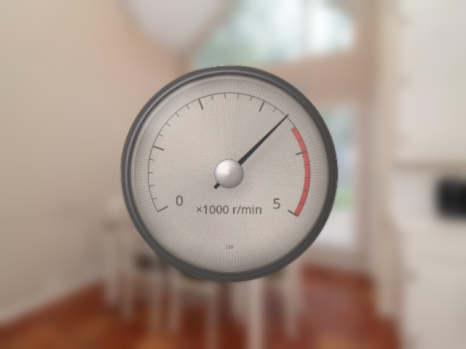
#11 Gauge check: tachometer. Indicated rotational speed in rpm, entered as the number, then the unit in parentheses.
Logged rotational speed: 3400 (rpm)
